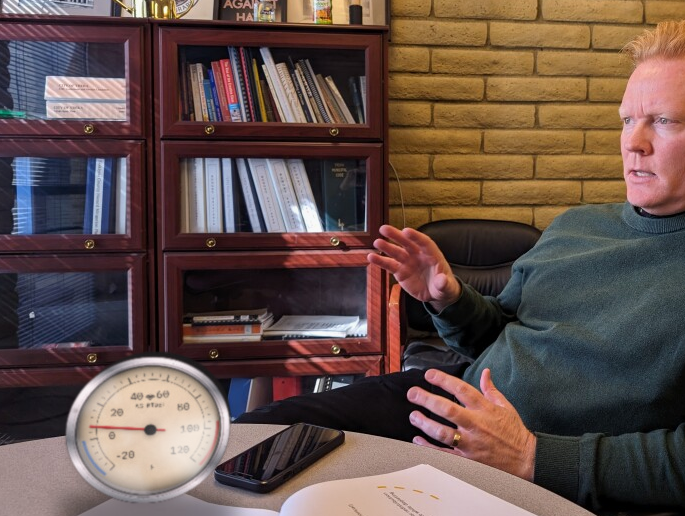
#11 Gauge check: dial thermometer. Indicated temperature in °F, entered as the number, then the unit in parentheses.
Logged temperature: 8 (°F)
